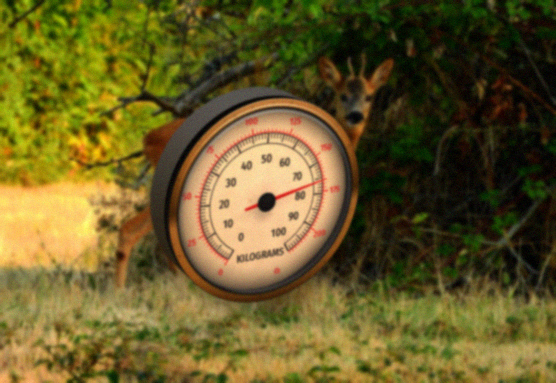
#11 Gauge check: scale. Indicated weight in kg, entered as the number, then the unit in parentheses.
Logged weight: 75 (kg)
